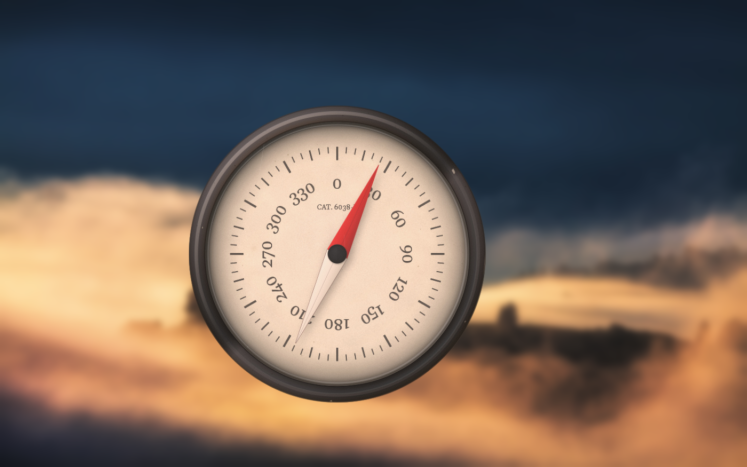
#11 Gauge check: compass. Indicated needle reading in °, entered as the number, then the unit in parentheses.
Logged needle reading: 25 (°)
